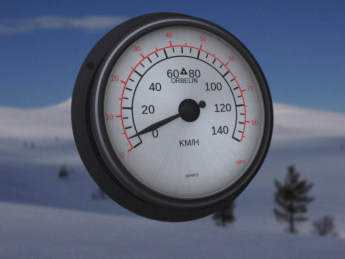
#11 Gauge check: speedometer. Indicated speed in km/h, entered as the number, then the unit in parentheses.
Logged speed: 5 (km/h)
